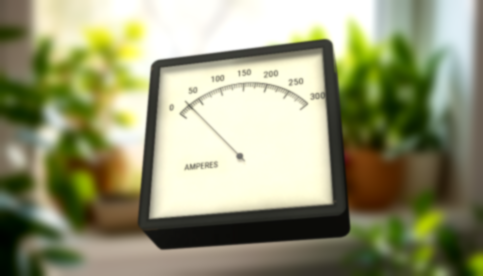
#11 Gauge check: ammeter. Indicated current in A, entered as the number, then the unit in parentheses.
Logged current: 25 (A)
